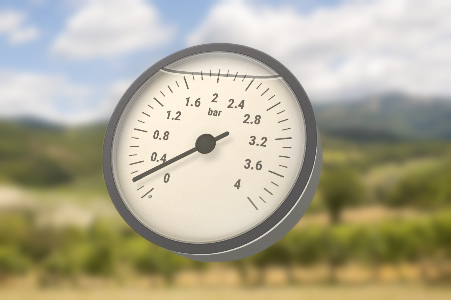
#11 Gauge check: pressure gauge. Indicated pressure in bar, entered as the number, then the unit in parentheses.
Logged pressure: 0.2 (bar)
